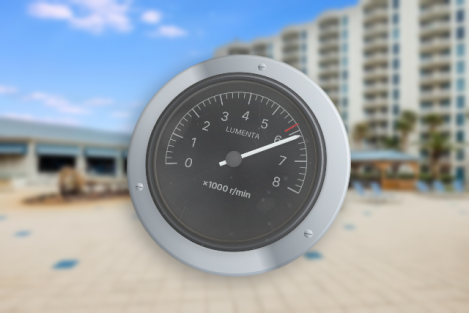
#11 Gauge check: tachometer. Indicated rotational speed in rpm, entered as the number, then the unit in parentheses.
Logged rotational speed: 6200 (rpm)
